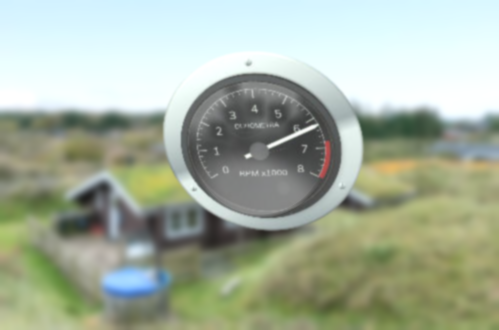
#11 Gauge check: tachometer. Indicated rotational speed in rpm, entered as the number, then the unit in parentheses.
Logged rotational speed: 6200 (rpm)
